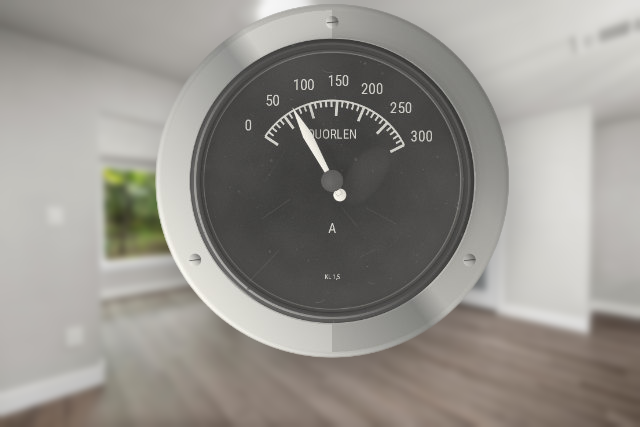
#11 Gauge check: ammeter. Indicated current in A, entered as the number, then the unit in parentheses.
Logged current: 70 (A)
